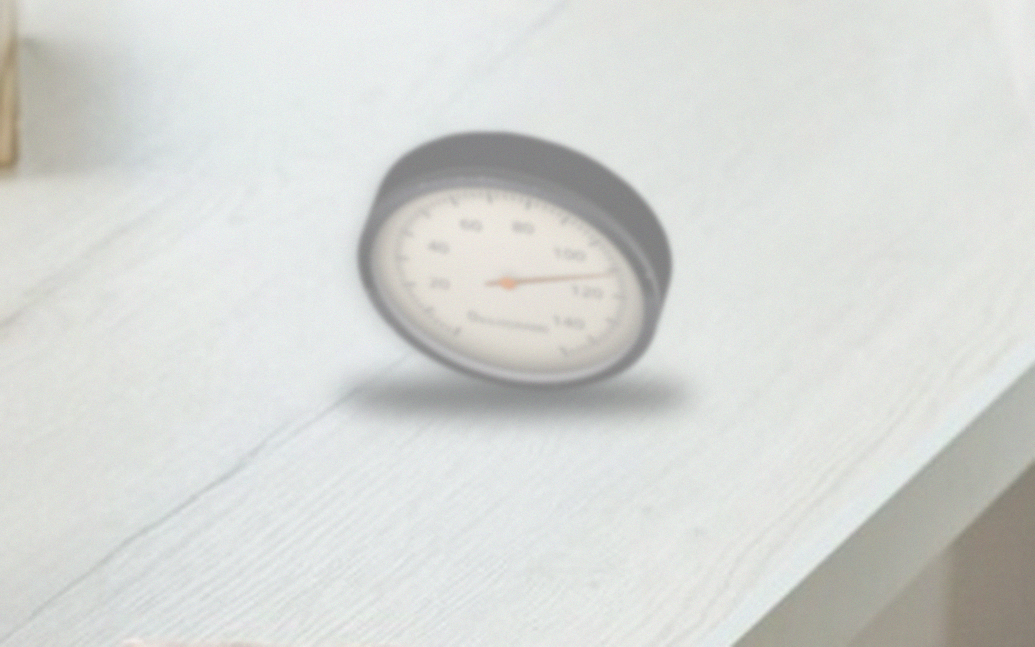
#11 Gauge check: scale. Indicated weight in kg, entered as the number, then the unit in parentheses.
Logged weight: 110 (kg)
